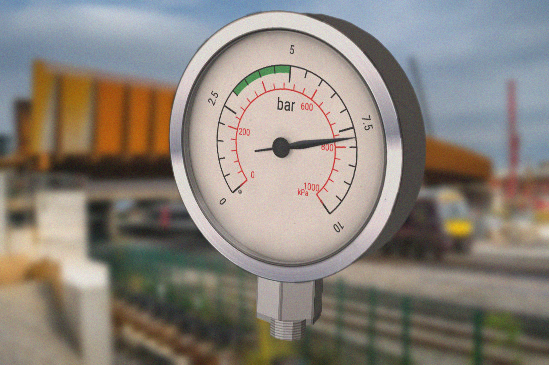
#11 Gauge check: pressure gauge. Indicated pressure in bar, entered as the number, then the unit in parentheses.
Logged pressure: 7.75 (bar)
